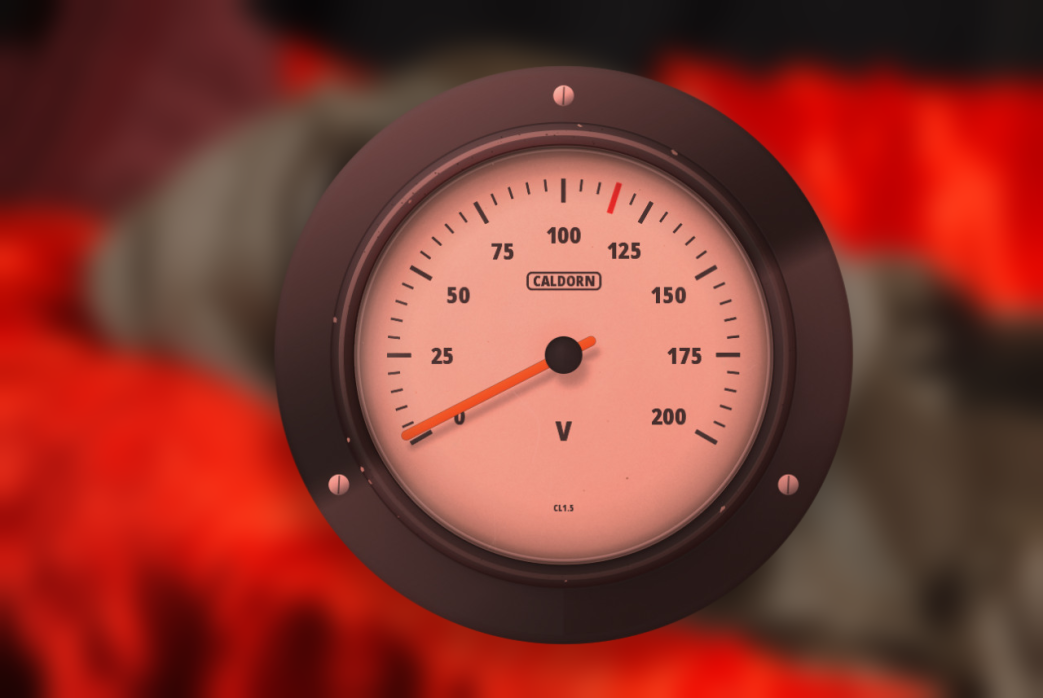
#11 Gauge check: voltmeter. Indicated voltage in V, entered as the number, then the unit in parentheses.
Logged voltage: 2.5 (V)
